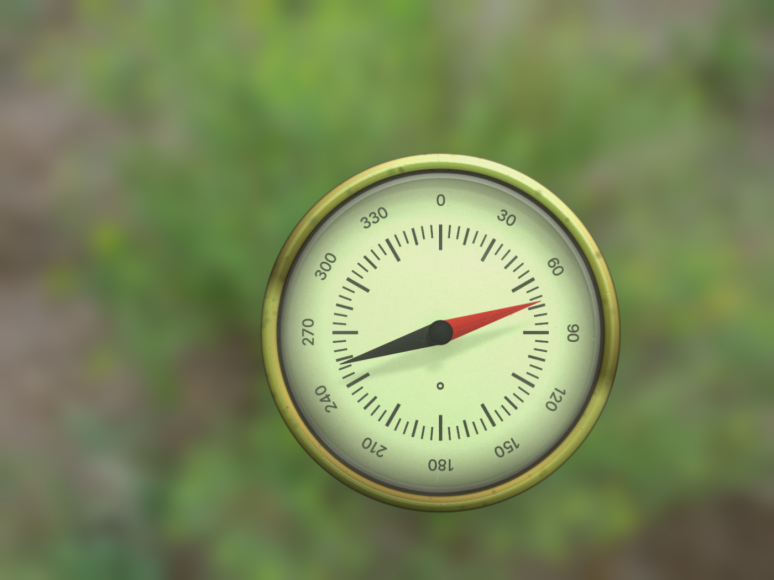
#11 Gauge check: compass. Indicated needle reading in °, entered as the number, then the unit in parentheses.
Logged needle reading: 72.5 (°)
